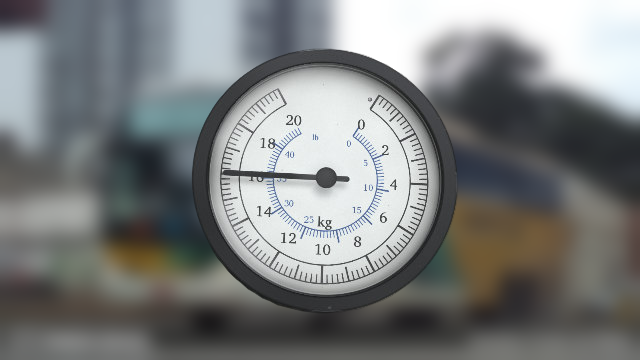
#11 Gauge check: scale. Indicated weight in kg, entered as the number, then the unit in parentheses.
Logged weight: 16 (kg)
